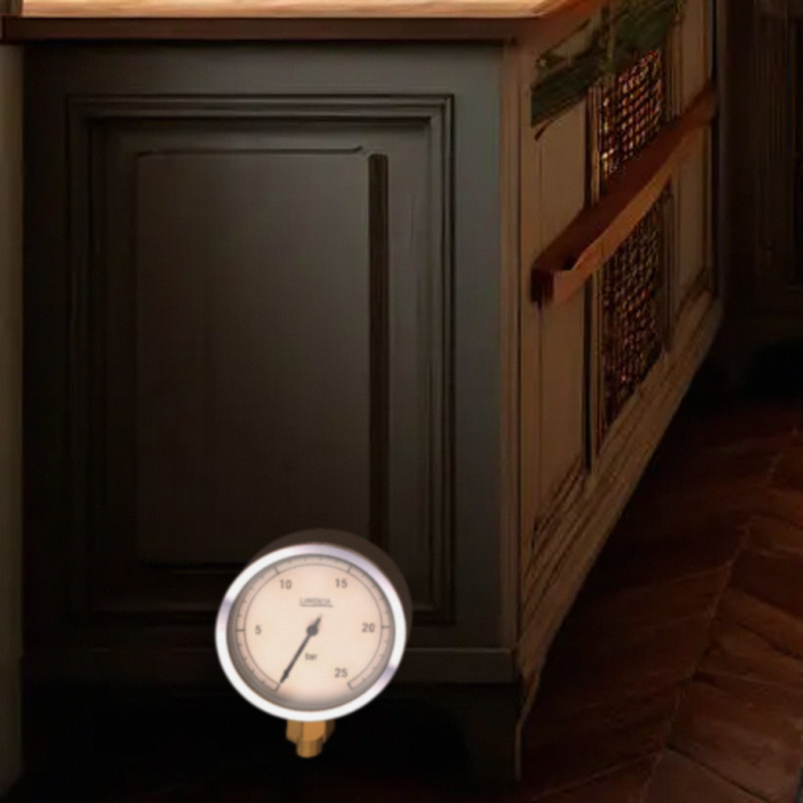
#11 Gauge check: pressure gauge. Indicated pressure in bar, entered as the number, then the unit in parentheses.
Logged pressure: 0 (bar)
